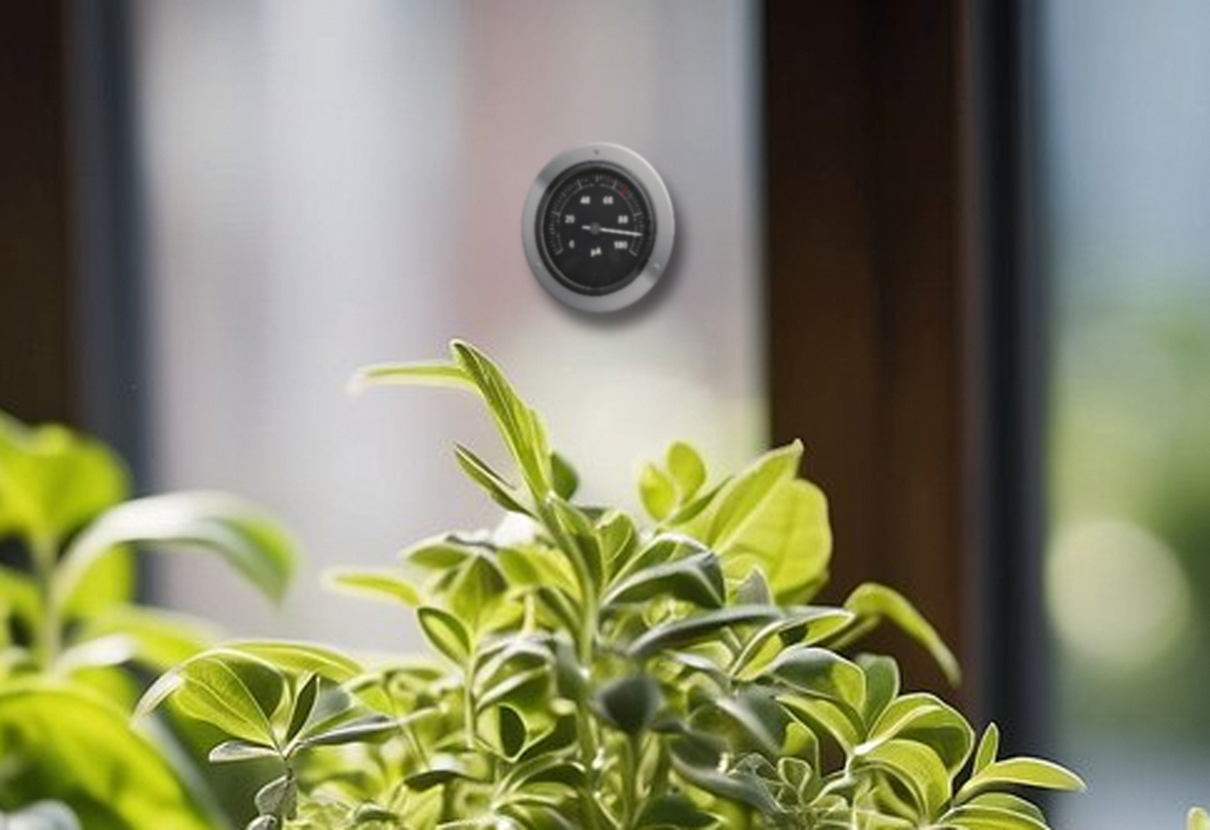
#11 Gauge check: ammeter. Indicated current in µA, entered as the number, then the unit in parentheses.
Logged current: 90 (µA)
